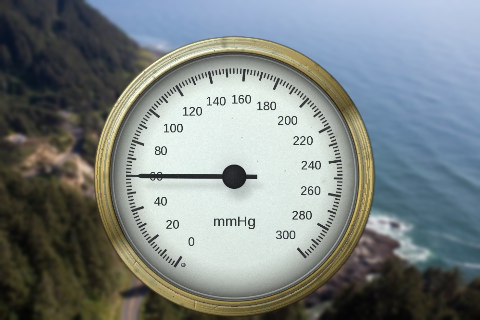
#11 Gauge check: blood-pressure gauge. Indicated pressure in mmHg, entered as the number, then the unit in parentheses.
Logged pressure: 60 (mmHg)
